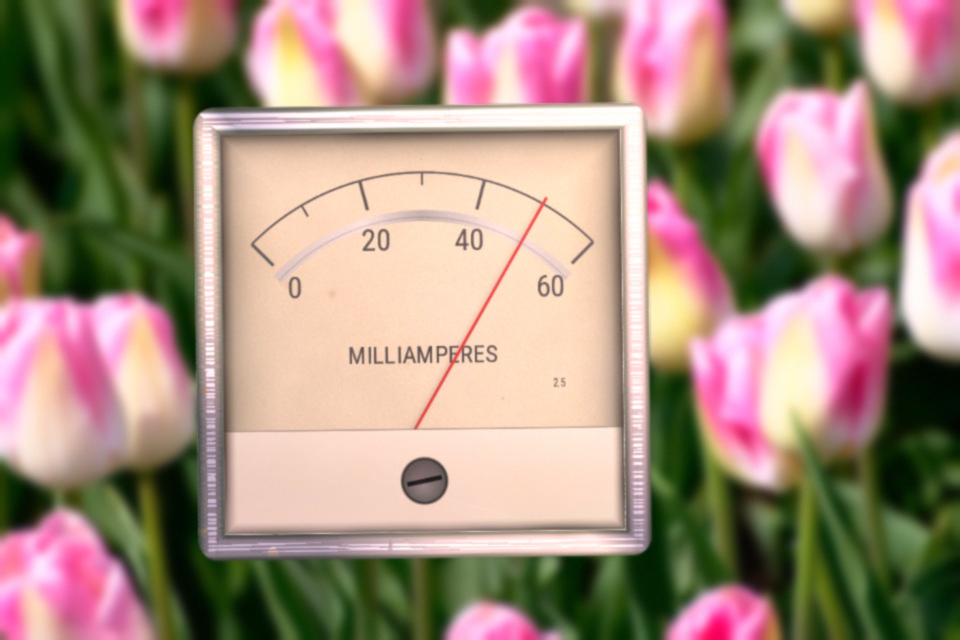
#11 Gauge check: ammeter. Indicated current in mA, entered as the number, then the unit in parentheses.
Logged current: 50 (mA)
